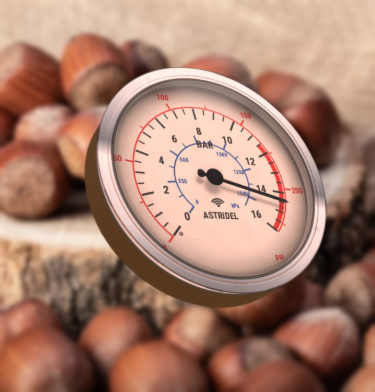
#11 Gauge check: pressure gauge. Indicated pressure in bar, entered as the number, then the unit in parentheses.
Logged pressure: 14.5 (bar)
